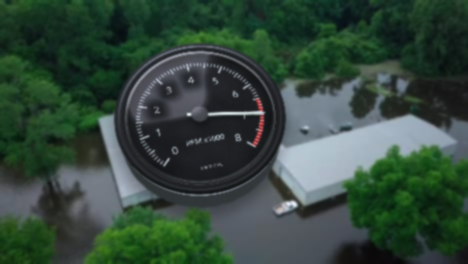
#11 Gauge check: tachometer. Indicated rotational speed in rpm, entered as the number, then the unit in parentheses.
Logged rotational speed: 7000 (rpm)
